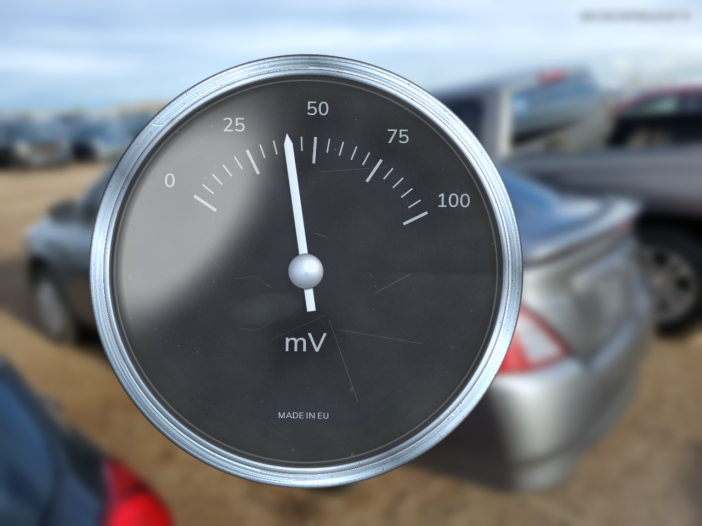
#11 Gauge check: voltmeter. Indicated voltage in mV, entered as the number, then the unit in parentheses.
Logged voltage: 40 (mV)
